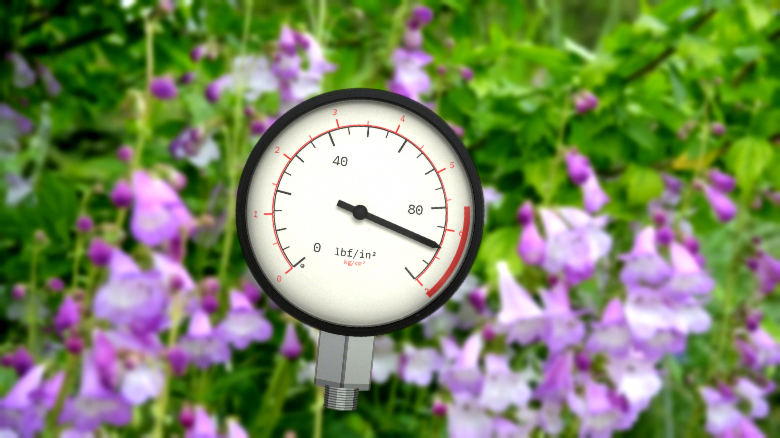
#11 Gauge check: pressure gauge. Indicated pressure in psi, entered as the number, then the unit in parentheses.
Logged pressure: 90 (psi)
